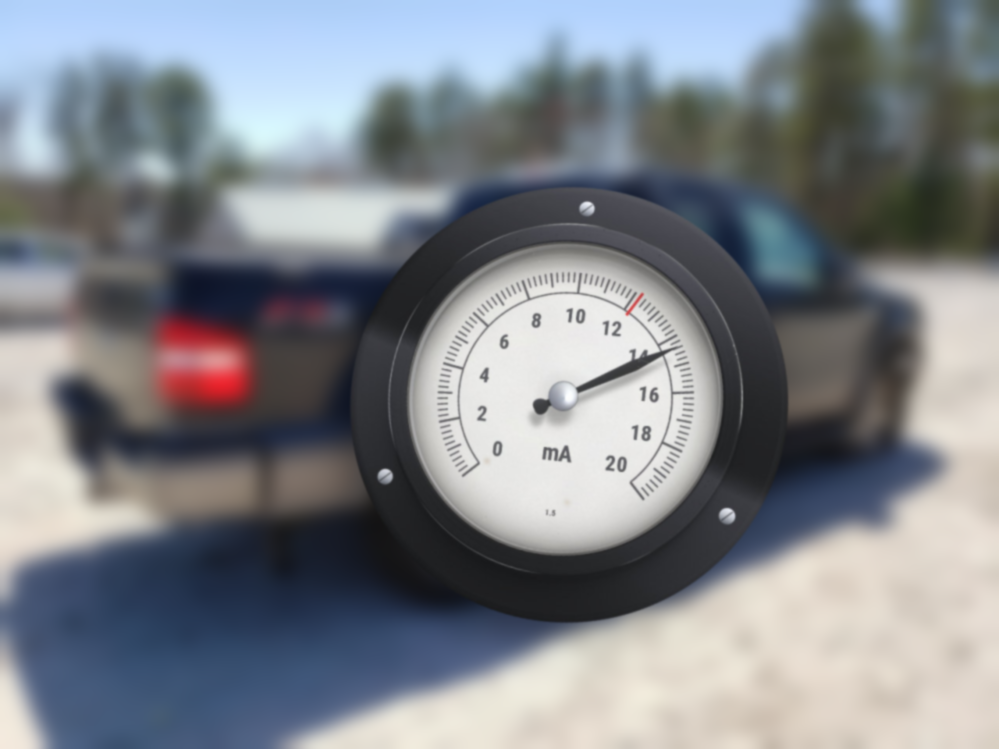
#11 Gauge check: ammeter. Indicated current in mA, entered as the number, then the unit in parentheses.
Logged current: 14.4 (mA)
